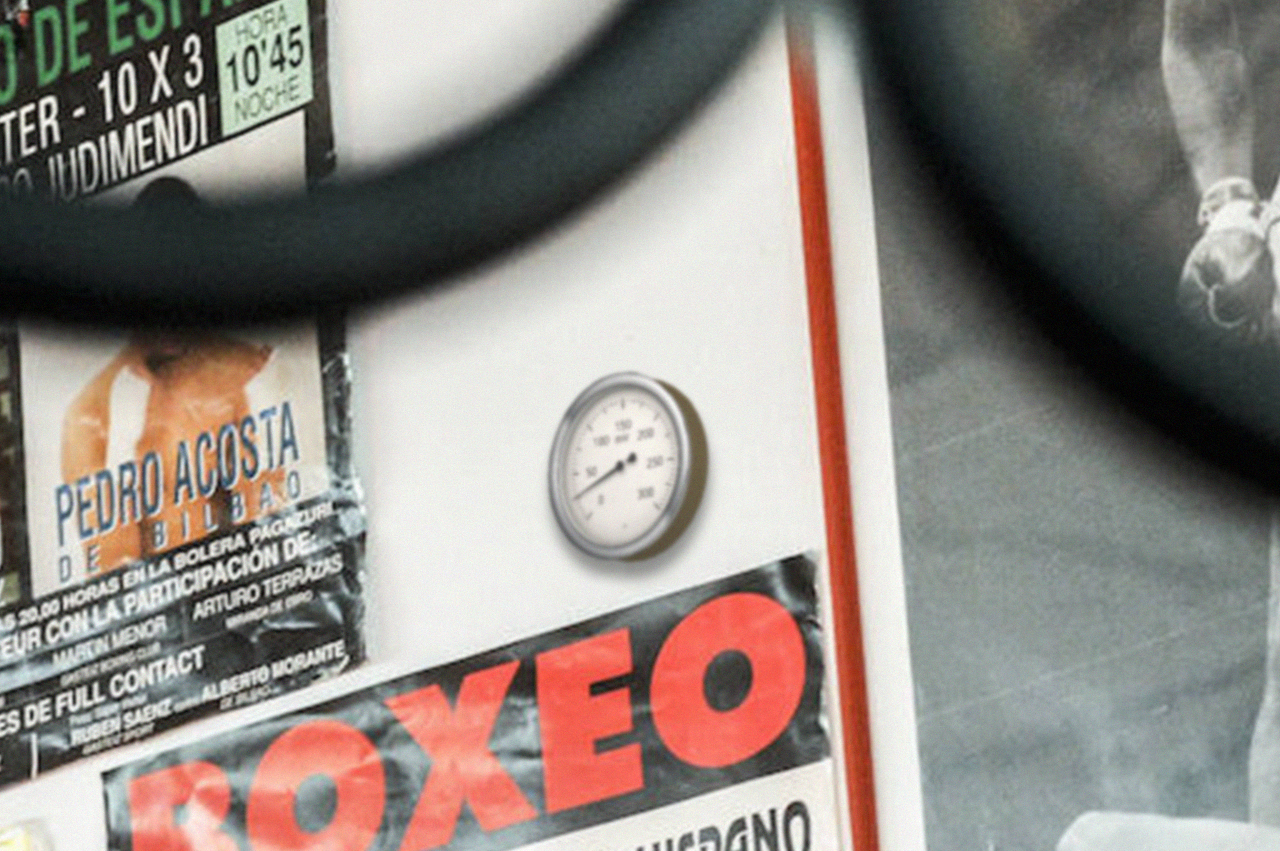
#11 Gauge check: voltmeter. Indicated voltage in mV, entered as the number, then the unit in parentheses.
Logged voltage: 25 (mV)
